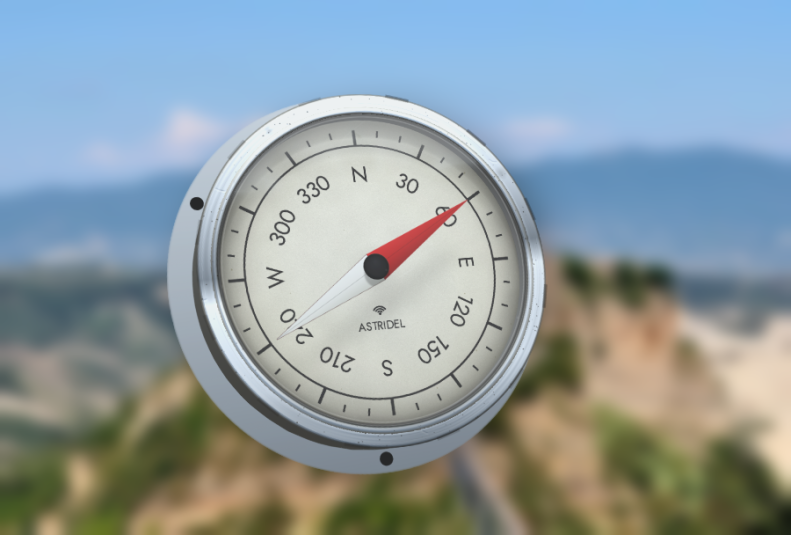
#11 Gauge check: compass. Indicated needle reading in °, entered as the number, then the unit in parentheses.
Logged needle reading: 60 (°)
